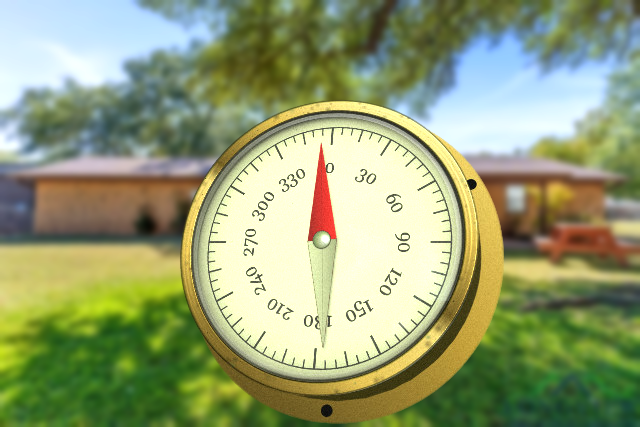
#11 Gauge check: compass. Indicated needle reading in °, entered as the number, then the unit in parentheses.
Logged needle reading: 355 (°)
